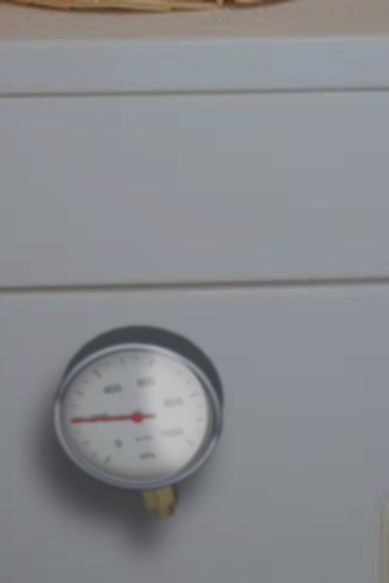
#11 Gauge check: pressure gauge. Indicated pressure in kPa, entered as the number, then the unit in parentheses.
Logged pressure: 200 (kPa)
